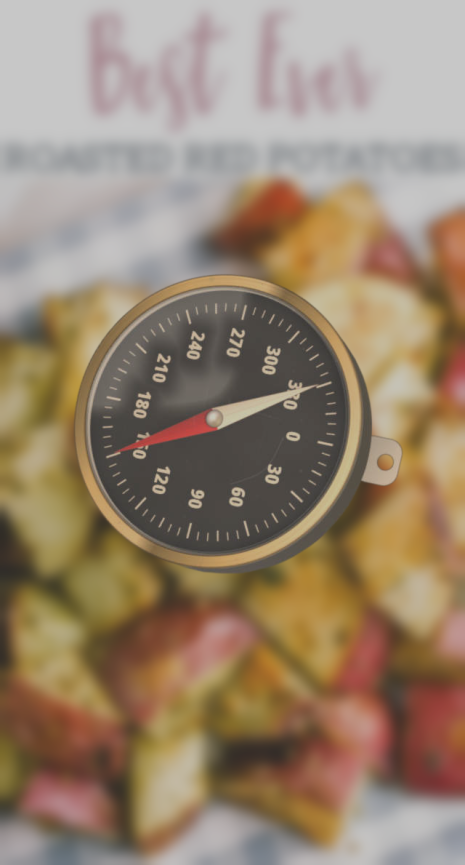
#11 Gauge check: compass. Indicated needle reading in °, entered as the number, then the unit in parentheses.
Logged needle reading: 150 (°)
